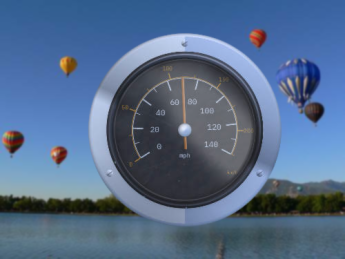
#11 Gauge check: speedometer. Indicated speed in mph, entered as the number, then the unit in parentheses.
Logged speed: 70 (mph)
